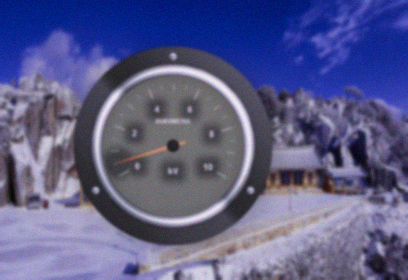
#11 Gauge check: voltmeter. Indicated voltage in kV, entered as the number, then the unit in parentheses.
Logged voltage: 0.5 (kV)
